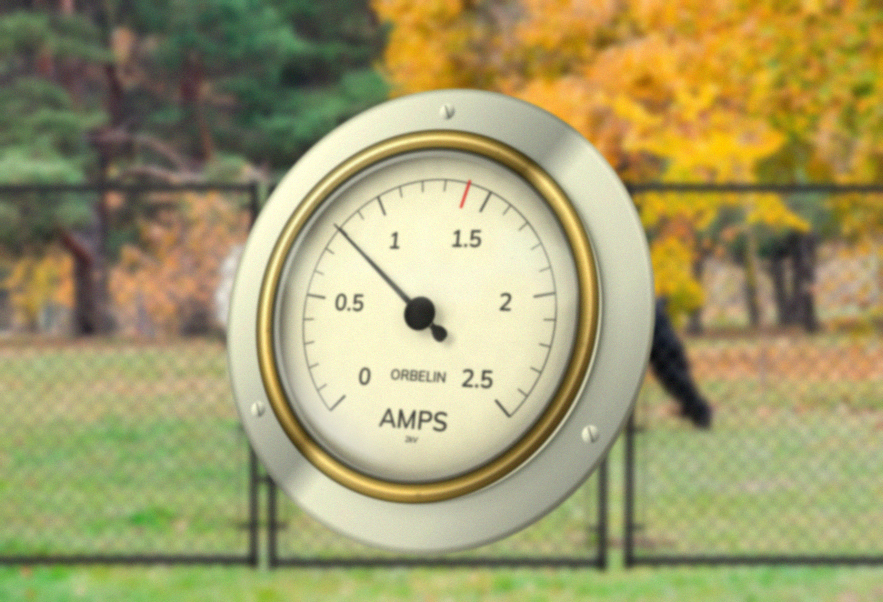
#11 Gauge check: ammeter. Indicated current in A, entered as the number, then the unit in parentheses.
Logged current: 0.8 (A)
